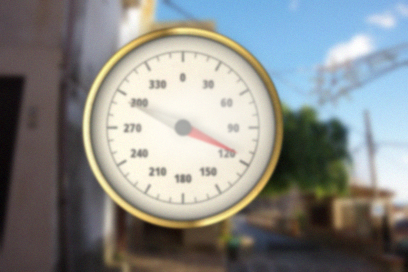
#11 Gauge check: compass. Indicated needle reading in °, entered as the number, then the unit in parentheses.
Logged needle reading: 115 (°)
